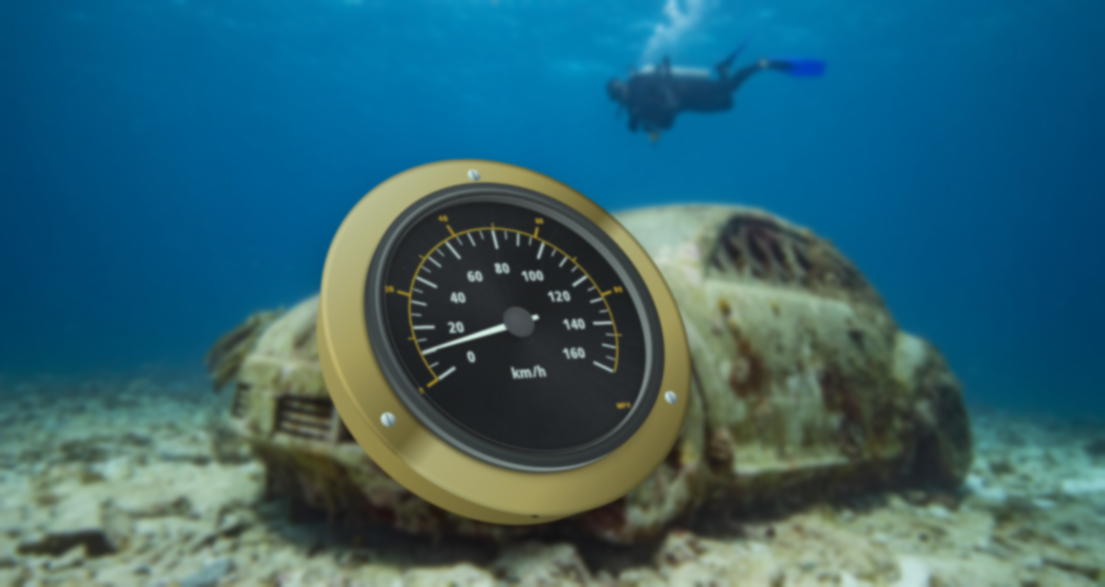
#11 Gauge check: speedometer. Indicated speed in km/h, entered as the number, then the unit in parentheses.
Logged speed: 10 (km/h)
